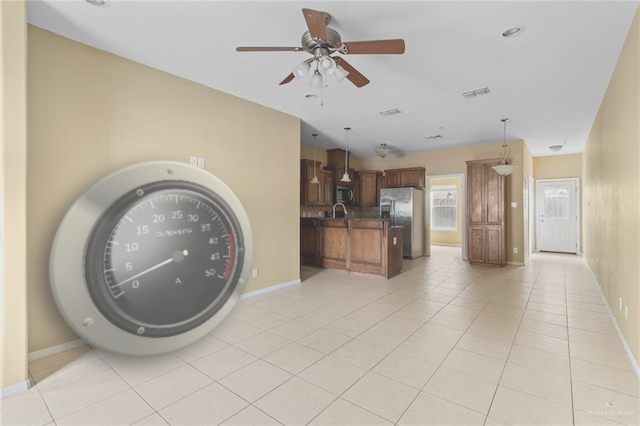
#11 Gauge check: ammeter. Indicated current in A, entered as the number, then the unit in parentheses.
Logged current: 2 (A)
